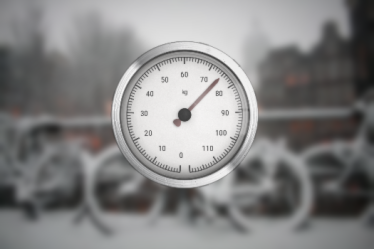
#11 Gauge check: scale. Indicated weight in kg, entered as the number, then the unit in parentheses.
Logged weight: 75 (kg)
